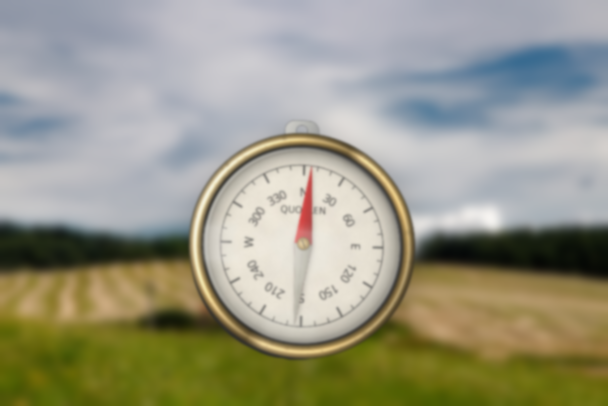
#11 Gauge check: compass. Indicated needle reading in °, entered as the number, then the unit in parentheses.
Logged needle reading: 5 (°)
